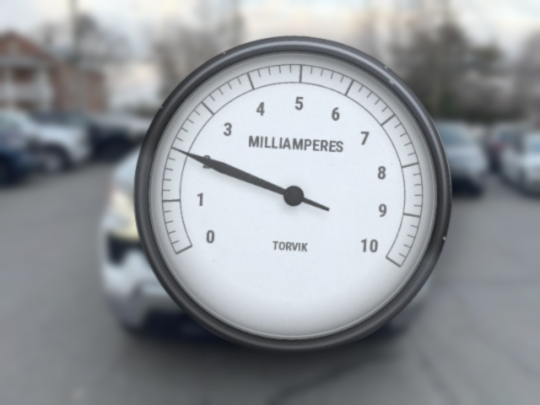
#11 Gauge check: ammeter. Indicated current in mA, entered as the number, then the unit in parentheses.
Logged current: 2 (mA)
